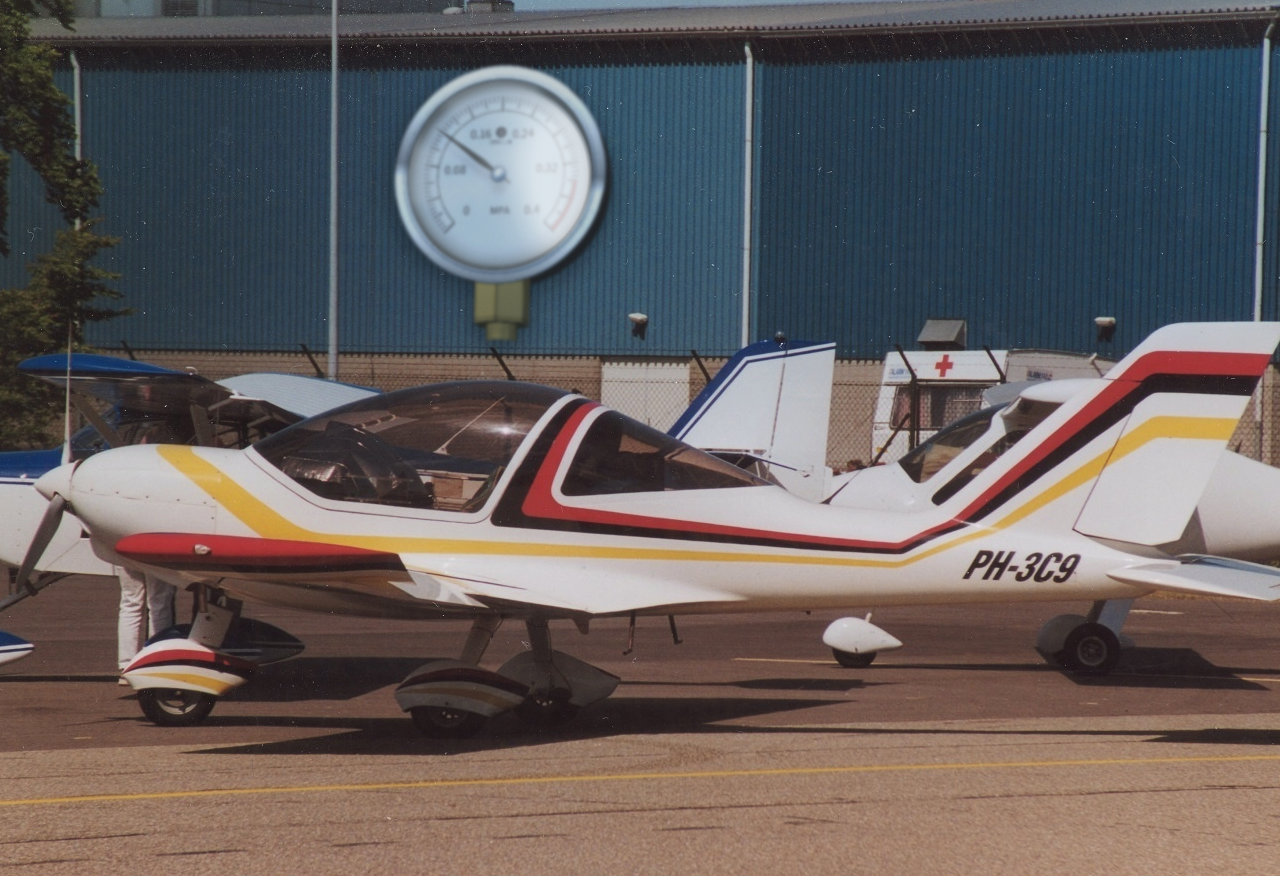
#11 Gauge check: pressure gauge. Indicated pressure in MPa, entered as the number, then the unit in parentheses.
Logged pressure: 0.12 (MPa)
